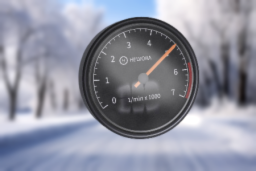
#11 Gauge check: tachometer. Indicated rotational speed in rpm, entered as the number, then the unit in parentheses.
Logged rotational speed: 5000 (rpm)
